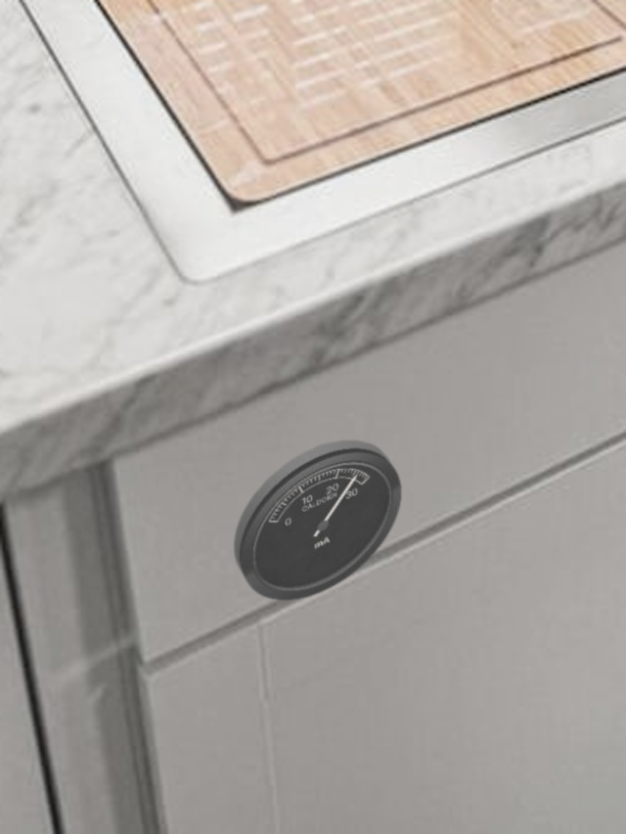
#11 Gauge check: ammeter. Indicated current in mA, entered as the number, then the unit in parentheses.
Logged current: 25 (mA)
